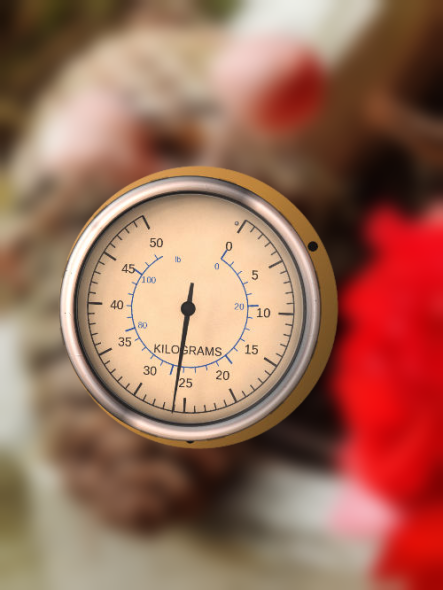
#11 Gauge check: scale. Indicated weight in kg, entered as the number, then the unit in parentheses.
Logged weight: 26 (kg)
